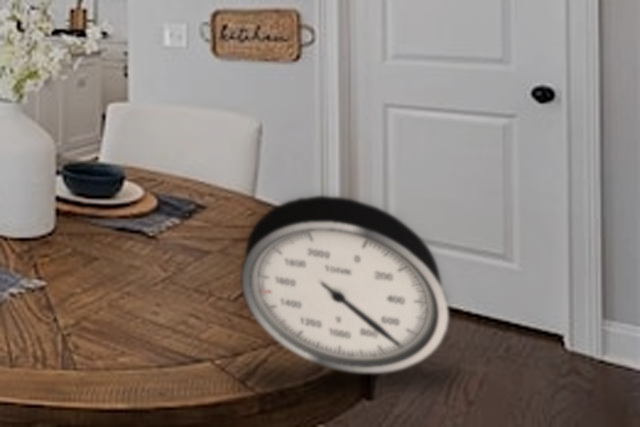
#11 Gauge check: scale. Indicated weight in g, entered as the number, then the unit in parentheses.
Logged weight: 700 (g)
